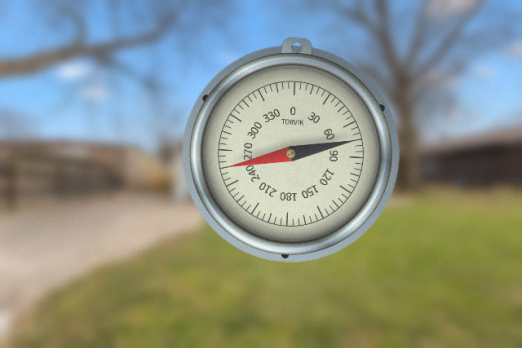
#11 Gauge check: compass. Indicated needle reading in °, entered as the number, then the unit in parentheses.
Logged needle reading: 255 (°)
